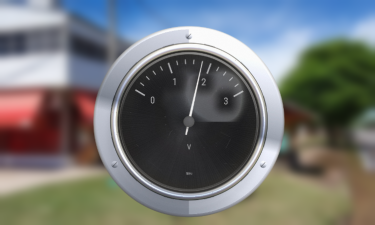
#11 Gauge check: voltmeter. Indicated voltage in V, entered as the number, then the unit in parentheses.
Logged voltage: 1.8 (V)
